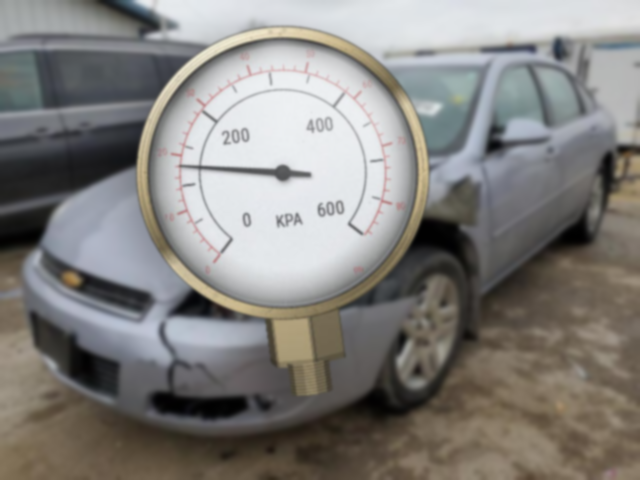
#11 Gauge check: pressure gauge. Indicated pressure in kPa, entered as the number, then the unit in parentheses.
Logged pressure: 125 (kPa)
